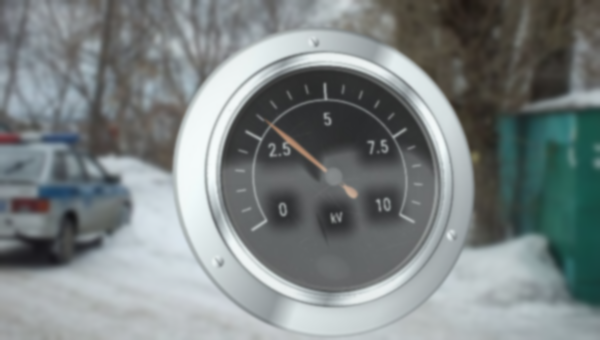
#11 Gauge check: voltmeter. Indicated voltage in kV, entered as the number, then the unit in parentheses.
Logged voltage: 3 (kV)
